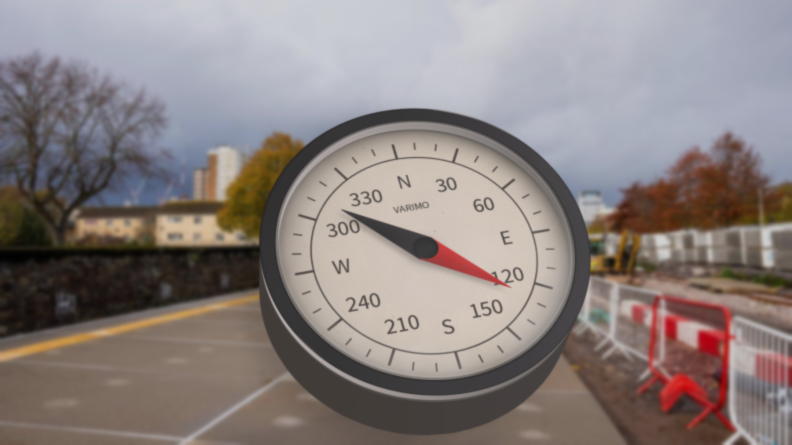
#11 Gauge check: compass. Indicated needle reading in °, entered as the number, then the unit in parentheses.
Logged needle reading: 130 (°)
